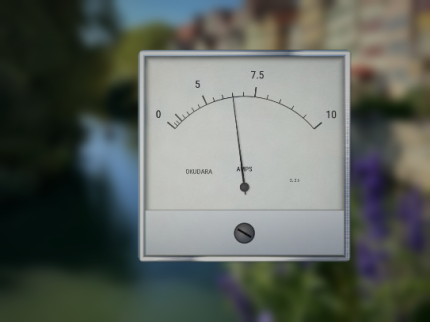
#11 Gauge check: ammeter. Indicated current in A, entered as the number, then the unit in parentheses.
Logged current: 6.5 (A)
